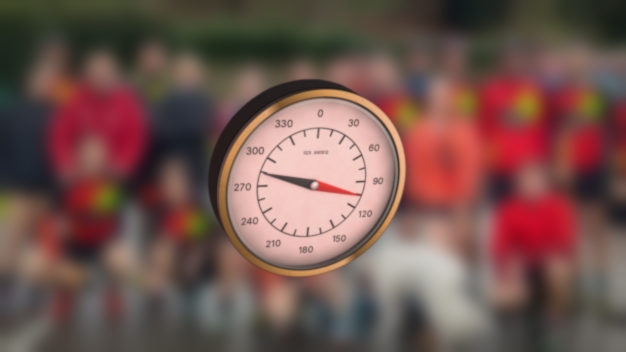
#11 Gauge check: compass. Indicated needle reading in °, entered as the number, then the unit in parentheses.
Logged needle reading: 105 (°)
